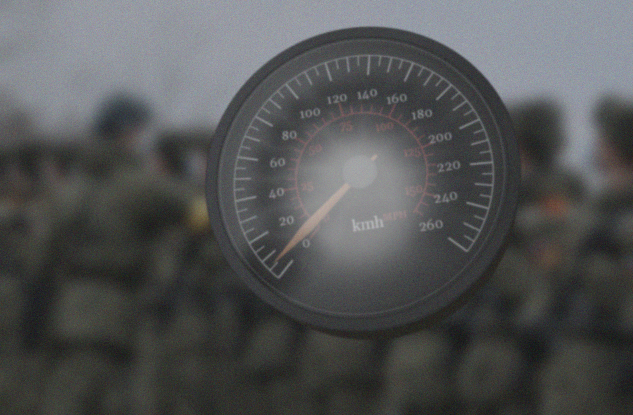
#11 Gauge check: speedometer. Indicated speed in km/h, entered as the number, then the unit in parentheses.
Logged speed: 5 (km/h)
